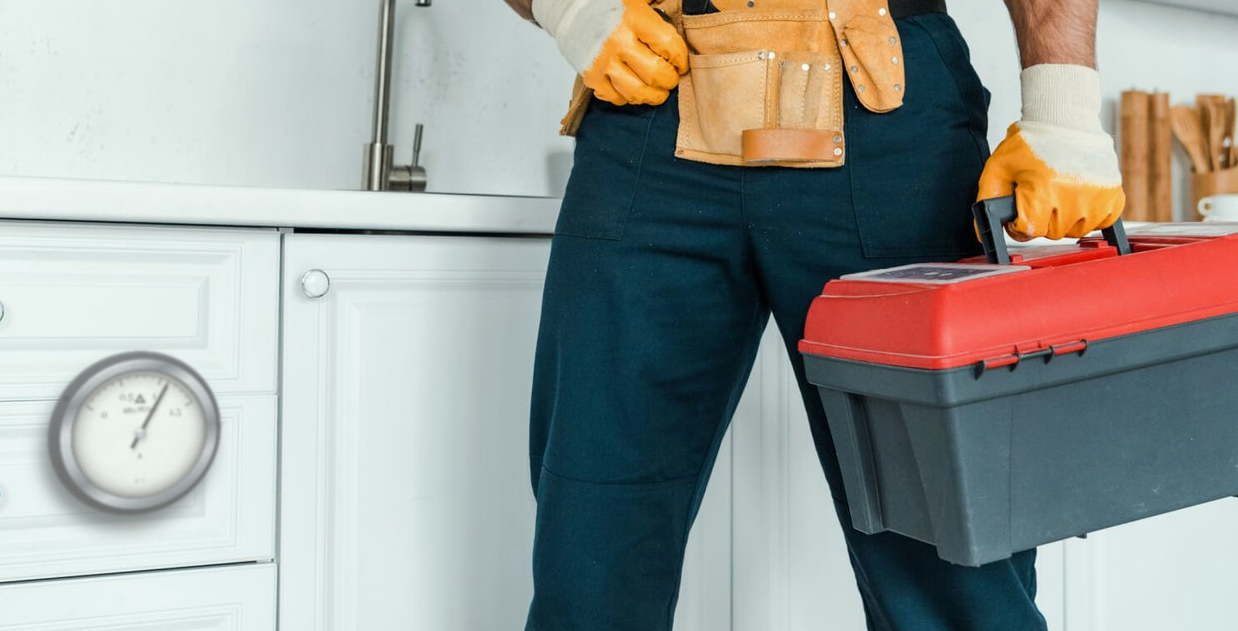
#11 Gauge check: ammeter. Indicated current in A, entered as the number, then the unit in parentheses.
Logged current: 1.1 (A)
